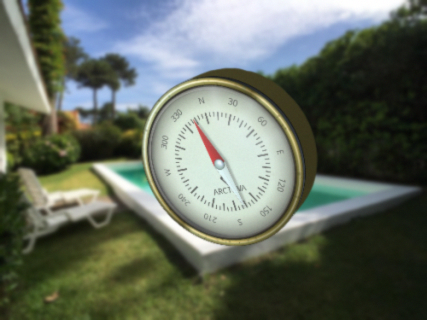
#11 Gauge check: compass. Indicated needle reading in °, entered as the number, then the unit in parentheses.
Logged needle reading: 345 (°)
